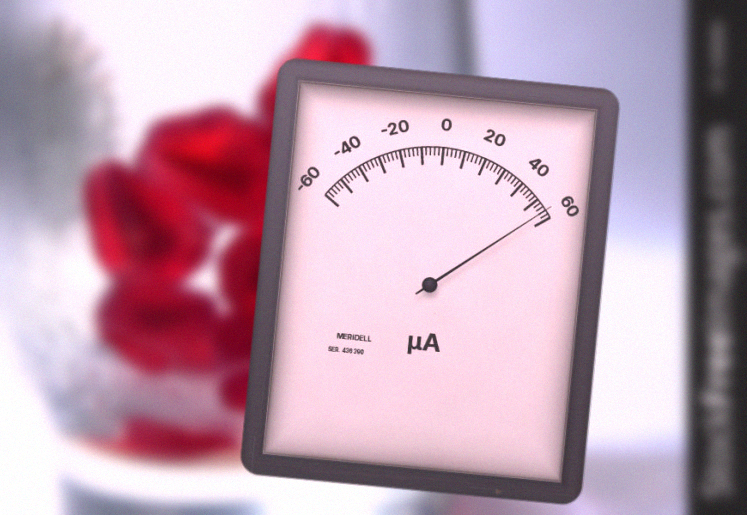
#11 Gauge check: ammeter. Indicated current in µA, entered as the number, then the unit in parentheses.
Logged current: 56 (µA)
